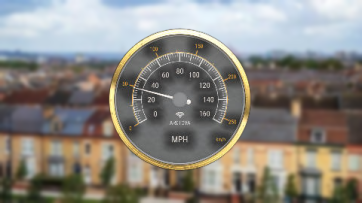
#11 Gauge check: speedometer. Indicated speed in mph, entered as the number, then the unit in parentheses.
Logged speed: 30 (mph)
